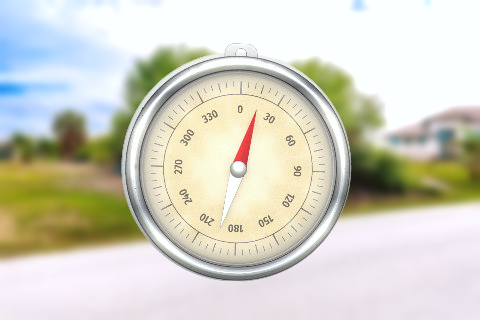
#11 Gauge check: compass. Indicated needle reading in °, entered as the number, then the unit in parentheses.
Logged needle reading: 15 (°)
